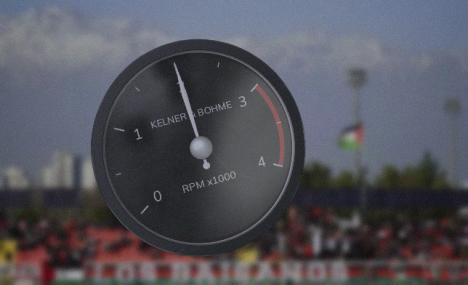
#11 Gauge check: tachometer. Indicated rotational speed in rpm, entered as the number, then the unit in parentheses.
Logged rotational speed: 2000 (rpm)
